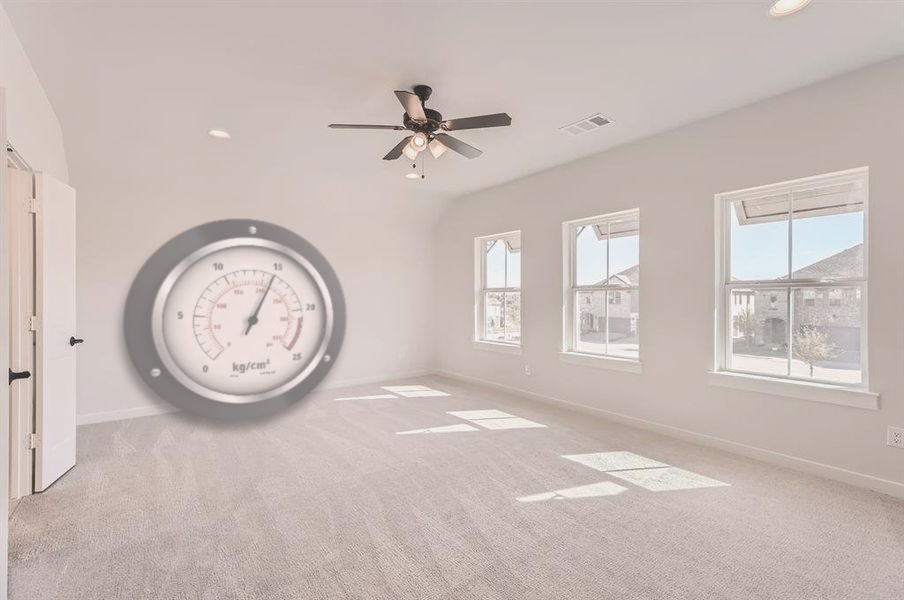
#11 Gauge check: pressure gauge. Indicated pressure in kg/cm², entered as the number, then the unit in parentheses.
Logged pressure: 15 (kg/cm²)
